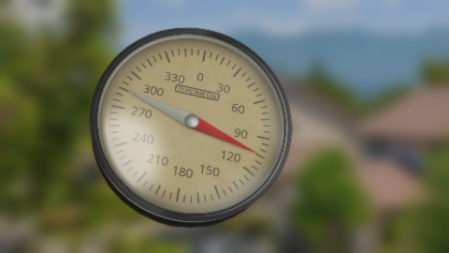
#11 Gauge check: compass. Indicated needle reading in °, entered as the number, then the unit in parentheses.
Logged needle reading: 105 (°)
